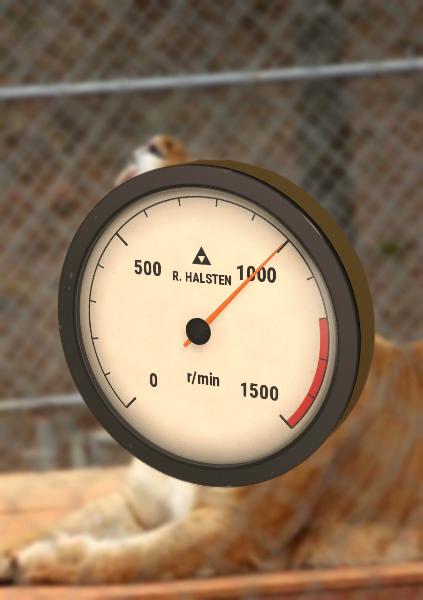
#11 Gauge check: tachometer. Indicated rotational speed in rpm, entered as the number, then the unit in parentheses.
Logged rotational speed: 1000 (rpm)
